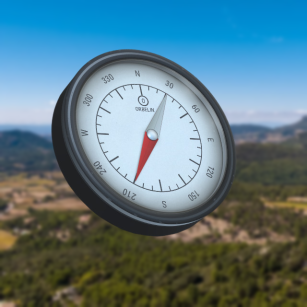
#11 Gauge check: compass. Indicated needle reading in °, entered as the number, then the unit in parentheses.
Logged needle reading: 210 (°)
